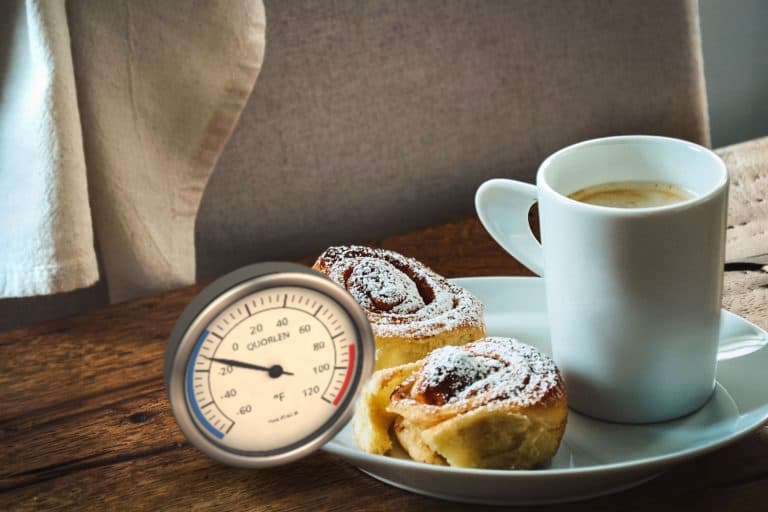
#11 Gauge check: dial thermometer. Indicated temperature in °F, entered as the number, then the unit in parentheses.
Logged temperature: -12 (°F)
